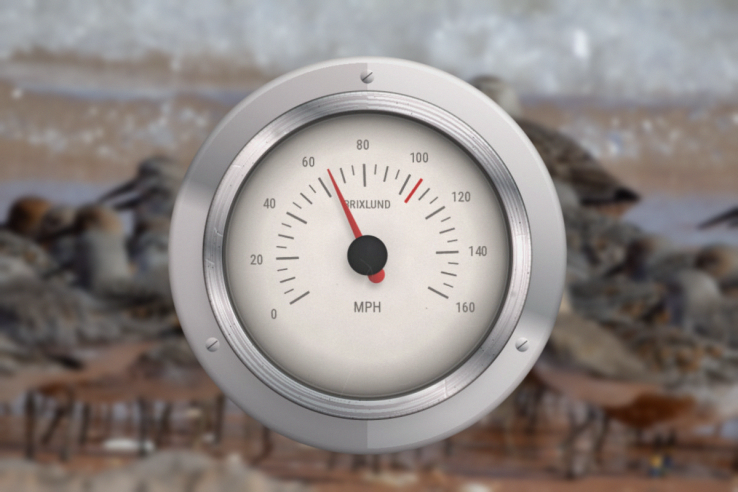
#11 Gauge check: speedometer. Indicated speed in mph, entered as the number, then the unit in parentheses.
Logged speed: 65 (mph)
